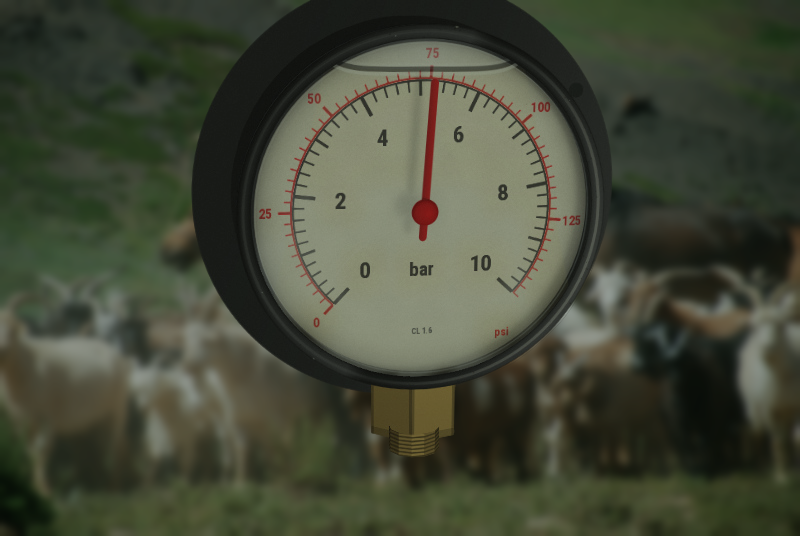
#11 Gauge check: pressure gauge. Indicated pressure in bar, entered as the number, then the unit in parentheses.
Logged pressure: 5.2 (bar)
